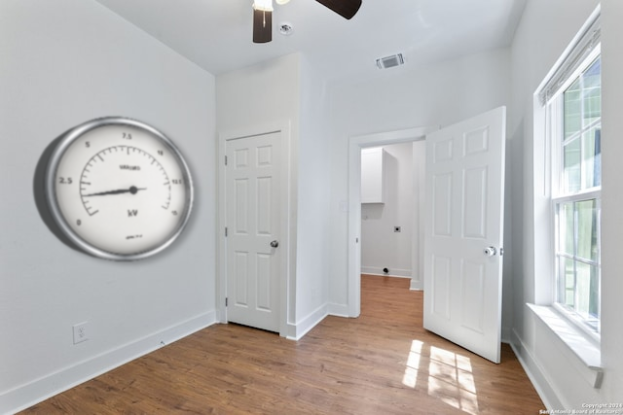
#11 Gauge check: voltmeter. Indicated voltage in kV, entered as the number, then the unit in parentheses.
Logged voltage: 1.5 (kV)
